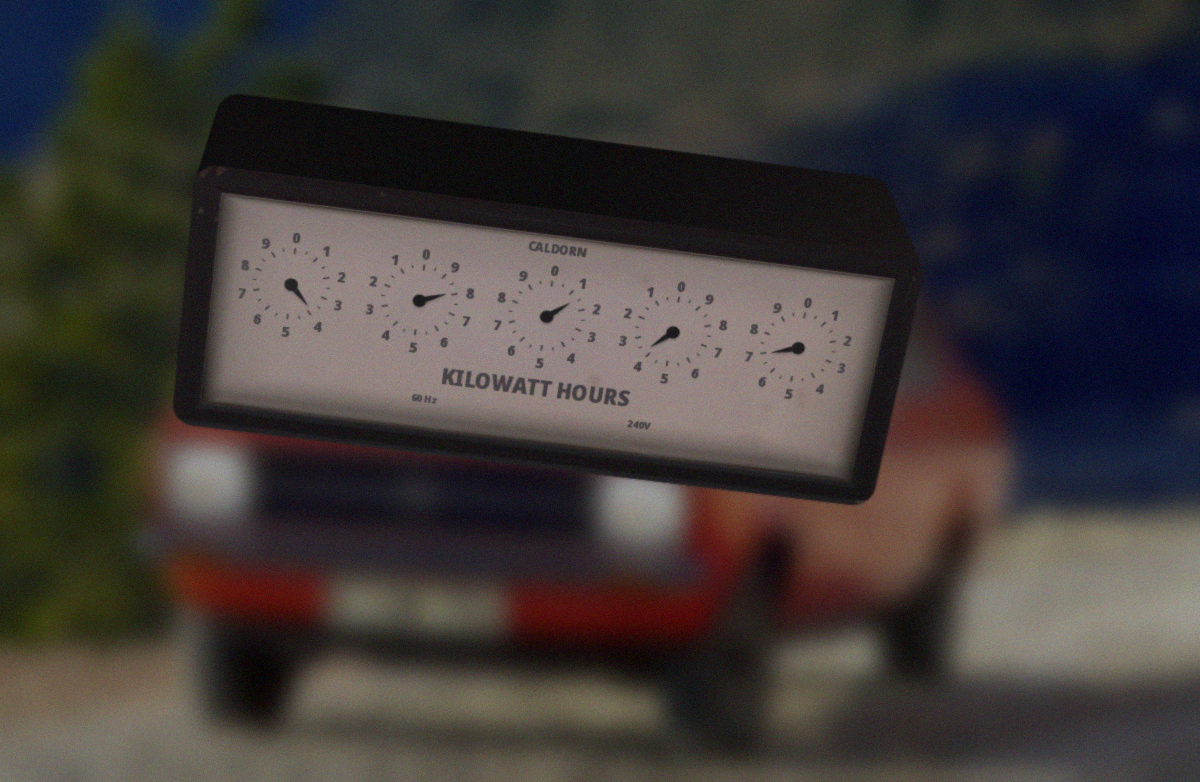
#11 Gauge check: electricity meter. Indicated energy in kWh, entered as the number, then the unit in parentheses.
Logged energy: 38137 (kWh)
